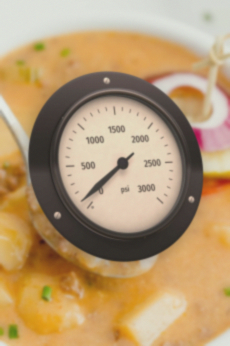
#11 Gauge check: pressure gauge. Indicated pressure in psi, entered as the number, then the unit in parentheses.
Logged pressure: 100 (psi)
